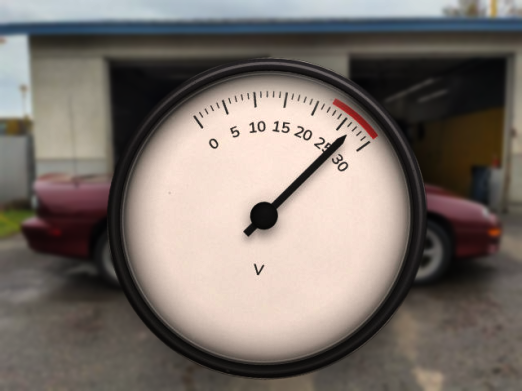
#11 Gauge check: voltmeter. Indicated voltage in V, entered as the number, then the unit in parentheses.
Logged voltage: 27 (V)
